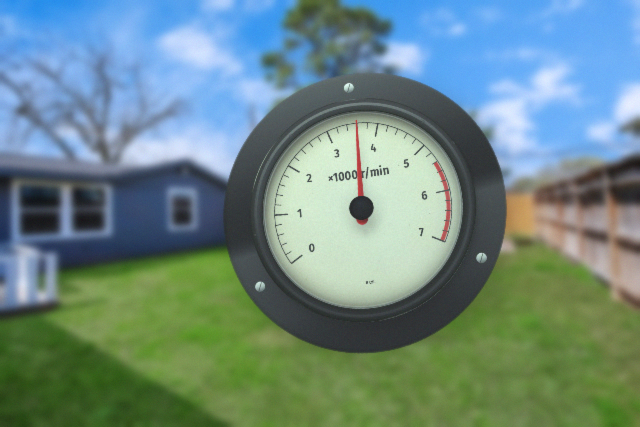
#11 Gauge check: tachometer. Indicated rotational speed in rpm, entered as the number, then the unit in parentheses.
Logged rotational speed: 3600 (rpm)
